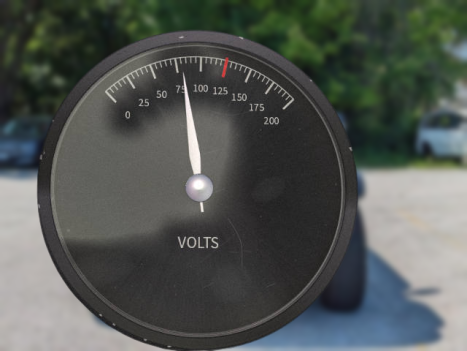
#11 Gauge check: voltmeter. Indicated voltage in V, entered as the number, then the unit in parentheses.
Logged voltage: 80 (V)
